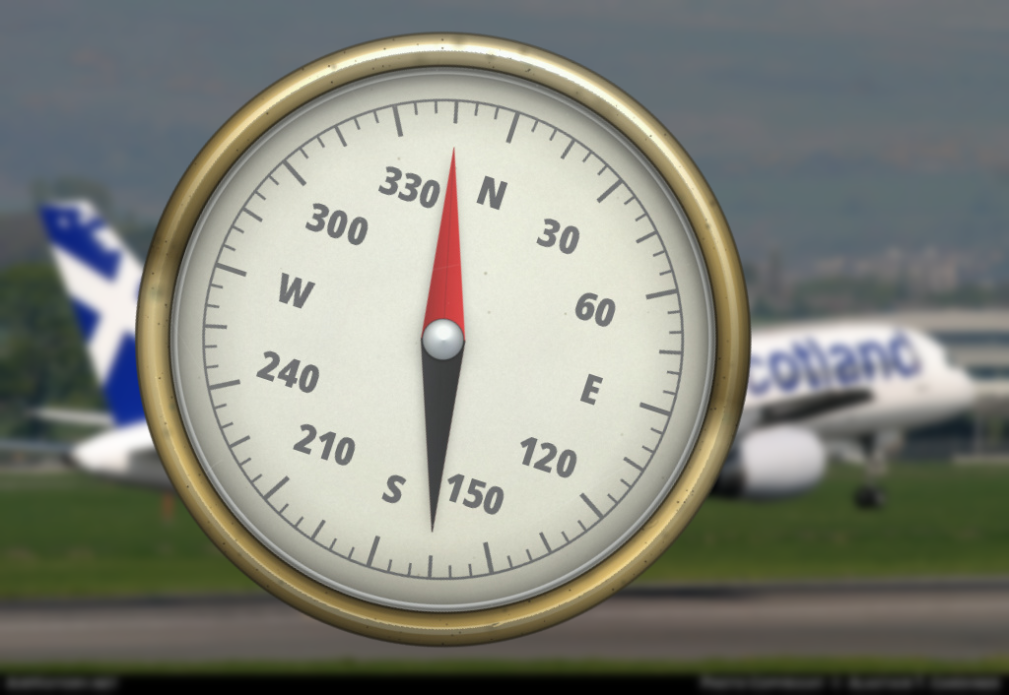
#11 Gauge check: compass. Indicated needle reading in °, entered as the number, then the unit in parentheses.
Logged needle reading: 345 (°)
